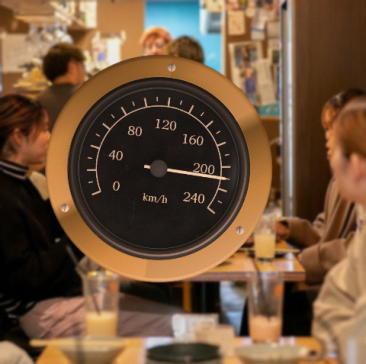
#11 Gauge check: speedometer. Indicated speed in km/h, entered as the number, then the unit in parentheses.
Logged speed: 210 (km/h)
